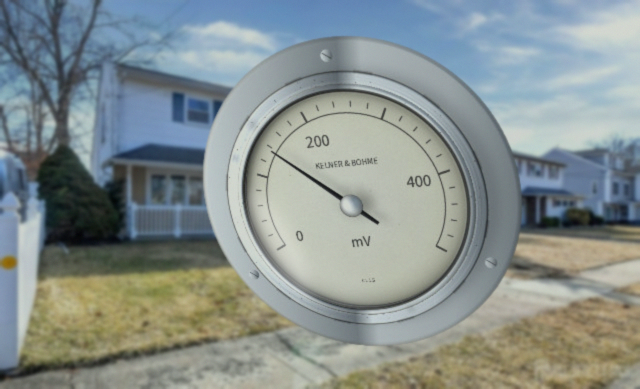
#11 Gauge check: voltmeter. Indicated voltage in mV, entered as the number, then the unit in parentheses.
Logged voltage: 140 (mV)
